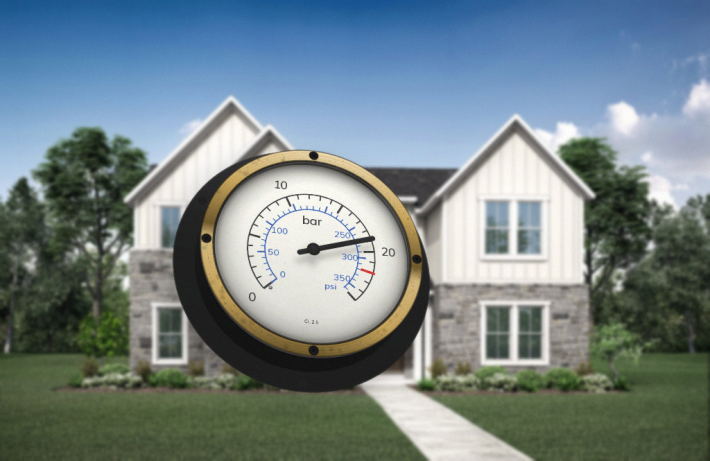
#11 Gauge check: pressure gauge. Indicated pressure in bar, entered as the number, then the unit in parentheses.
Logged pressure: 19 (bar)
